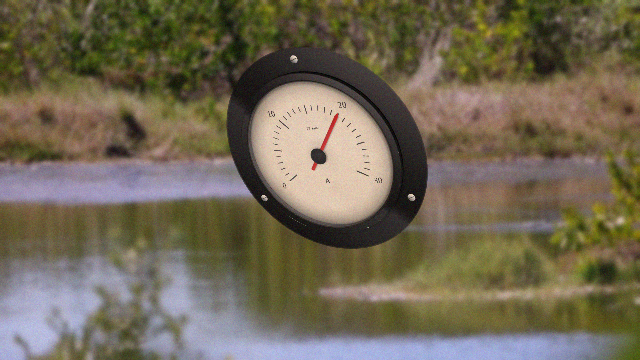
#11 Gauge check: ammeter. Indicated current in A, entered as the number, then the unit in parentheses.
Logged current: 20 (A)
